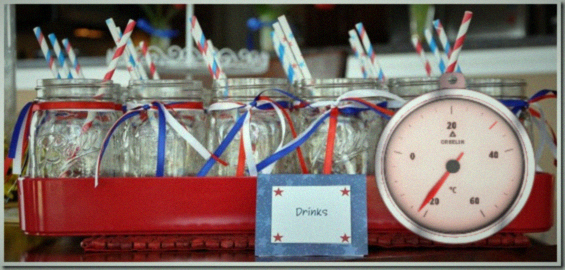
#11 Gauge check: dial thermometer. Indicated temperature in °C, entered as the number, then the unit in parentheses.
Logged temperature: -18 (°C)
